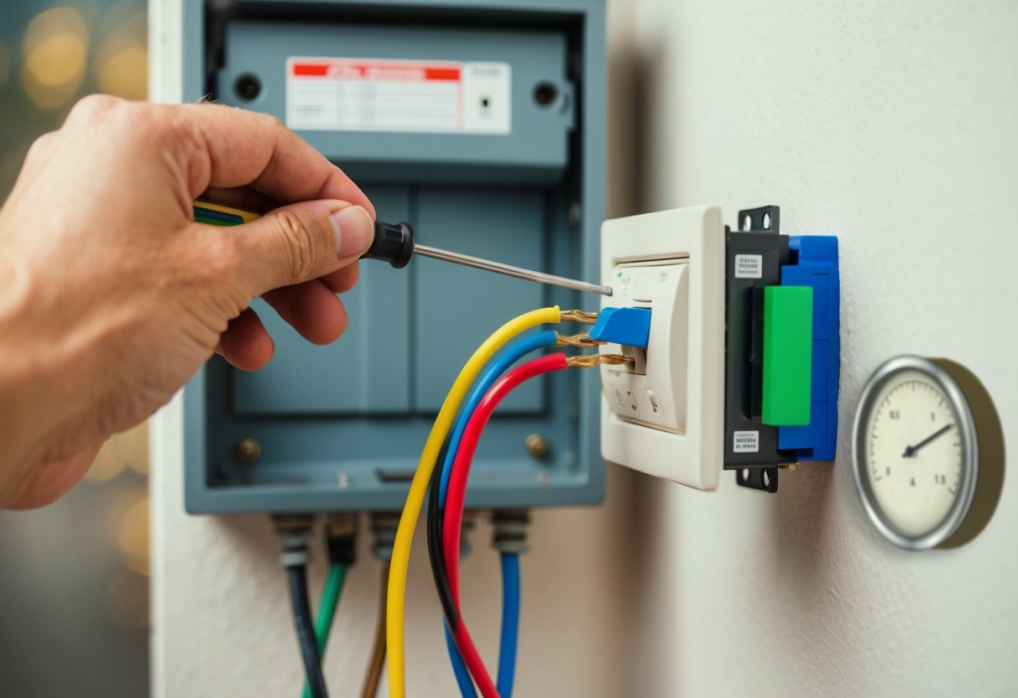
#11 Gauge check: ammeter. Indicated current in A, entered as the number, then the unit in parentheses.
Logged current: 1.15 (A)
